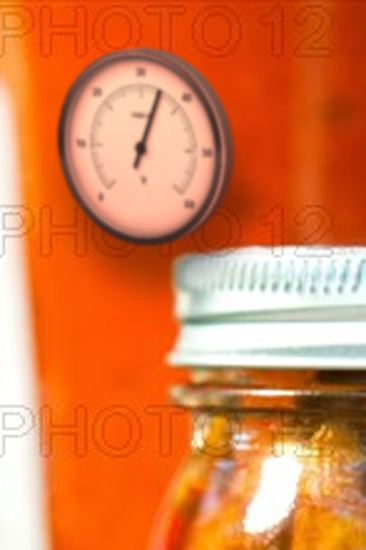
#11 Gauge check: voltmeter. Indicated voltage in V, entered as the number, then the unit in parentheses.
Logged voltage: 35 (V)
